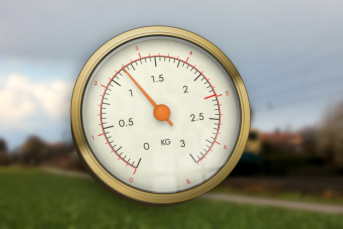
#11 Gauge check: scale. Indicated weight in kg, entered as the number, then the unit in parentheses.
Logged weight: 1.15 (kg)
